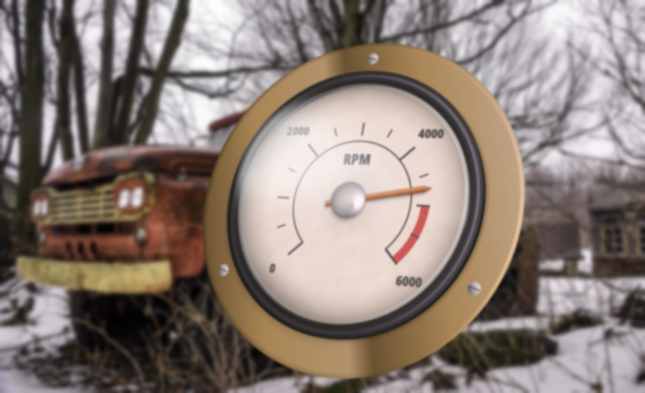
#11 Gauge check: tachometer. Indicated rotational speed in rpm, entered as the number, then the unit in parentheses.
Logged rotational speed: 4750 (rpm)
